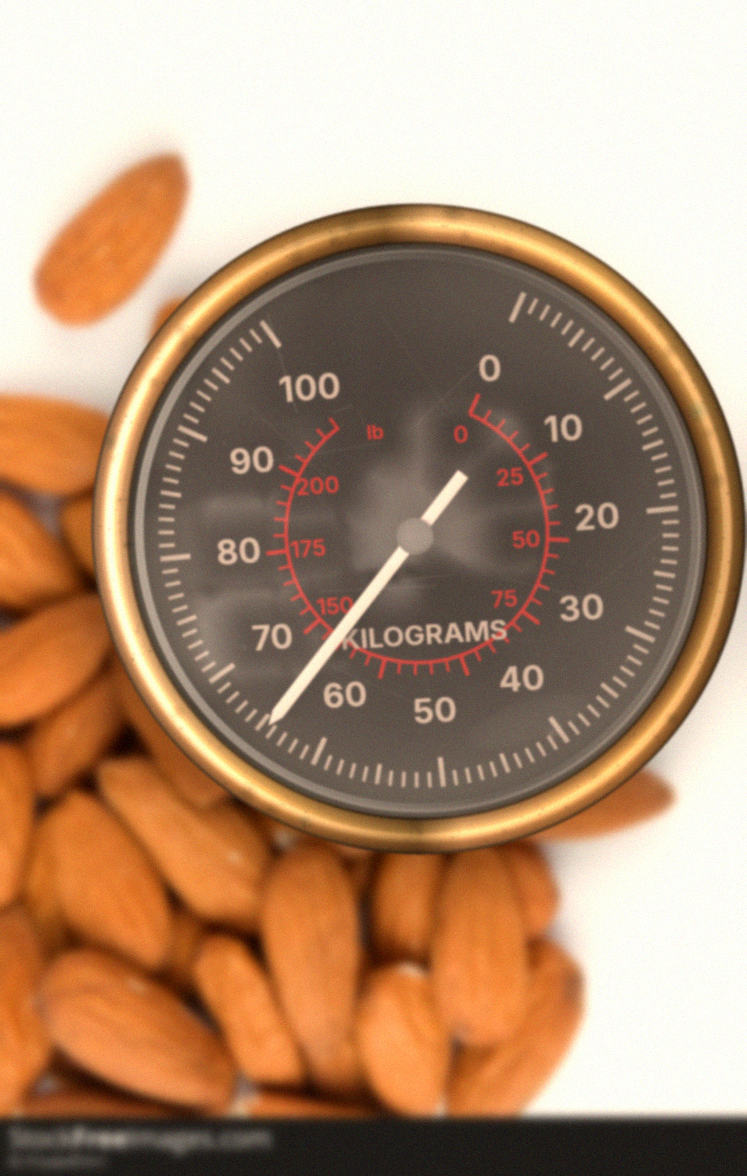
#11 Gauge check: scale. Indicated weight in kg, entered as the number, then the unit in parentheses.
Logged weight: 64.5 (kg)
